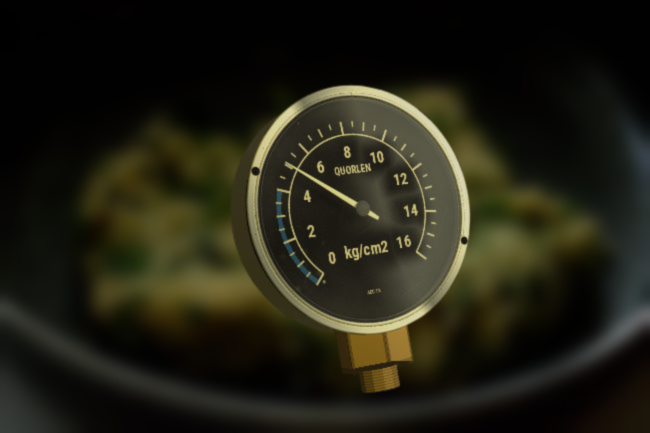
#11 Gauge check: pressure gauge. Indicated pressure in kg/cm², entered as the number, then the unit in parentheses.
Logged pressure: 5 (kg/cm²)
